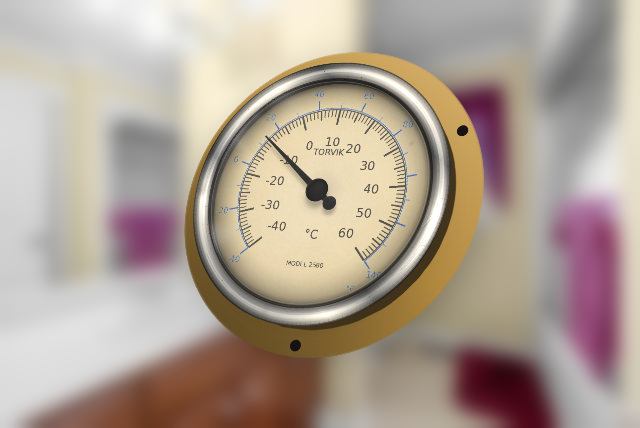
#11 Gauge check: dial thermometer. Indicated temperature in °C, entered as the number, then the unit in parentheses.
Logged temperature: -10 (°C)
